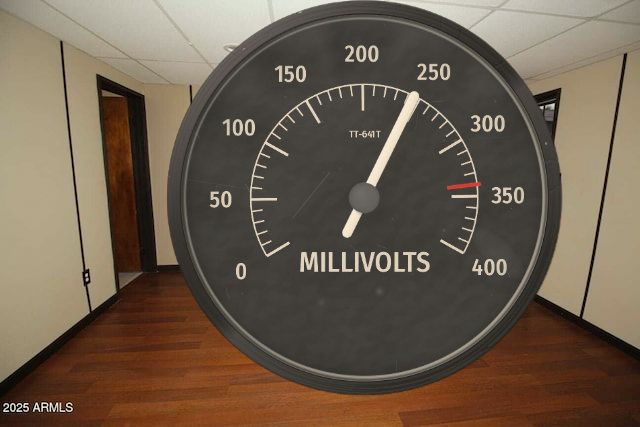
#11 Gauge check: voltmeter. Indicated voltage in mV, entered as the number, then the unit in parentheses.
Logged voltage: 245 (mV)
